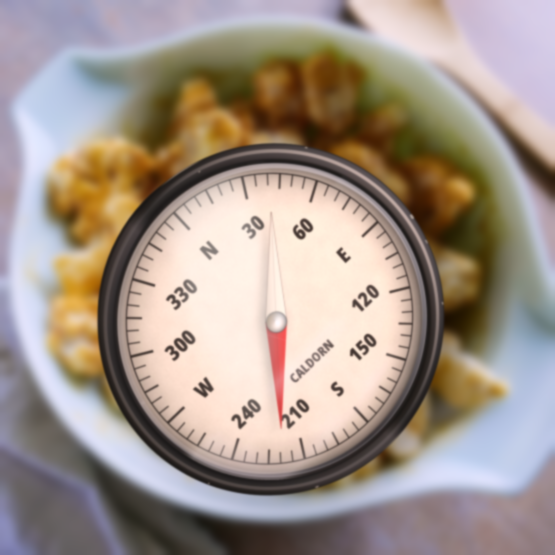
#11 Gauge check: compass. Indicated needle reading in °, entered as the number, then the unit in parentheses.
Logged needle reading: 220 (°)
